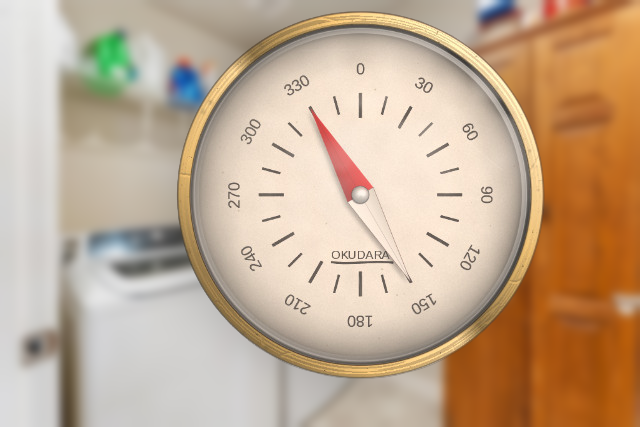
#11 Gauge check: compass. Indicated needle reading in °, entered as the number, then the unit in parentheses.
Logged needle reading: 330 (°)
